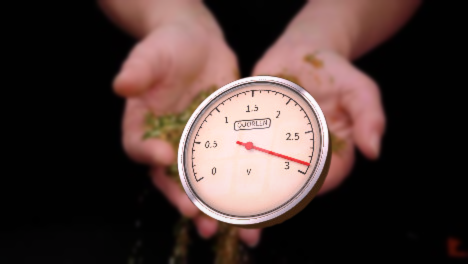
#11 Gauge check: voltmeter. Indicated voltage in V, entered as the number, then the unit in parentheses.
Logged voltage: 2.9 (V)
